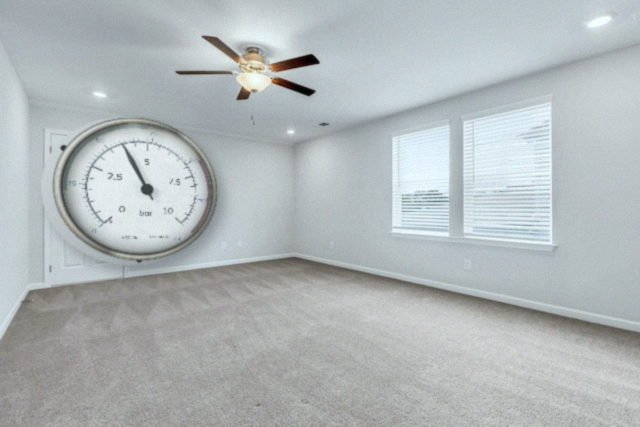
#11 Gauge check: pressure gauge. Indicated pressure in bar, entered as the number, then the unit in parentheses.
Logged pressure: 4 (bar)
